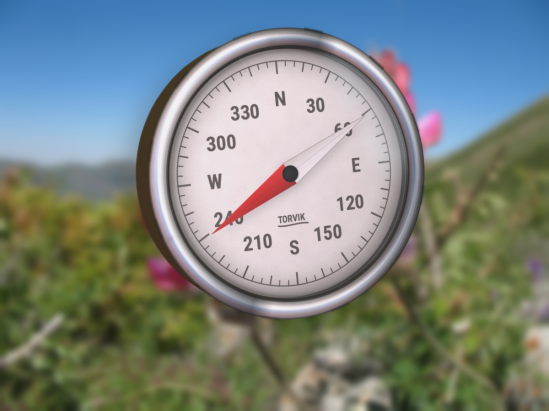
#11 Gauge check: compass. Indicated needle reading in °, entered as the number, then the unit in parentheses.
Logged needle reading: 240 (°)
